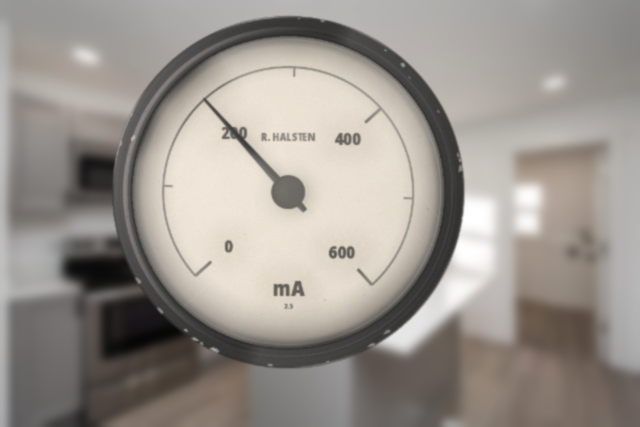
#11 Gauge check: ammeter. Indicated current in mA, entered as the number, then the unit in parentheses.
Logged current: 200 (mA)
